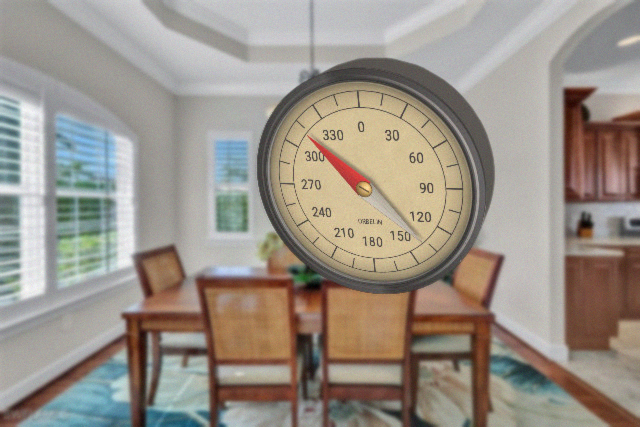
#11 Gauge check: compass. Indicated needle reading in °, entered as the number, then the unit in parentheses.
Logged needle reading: 315 (°)
